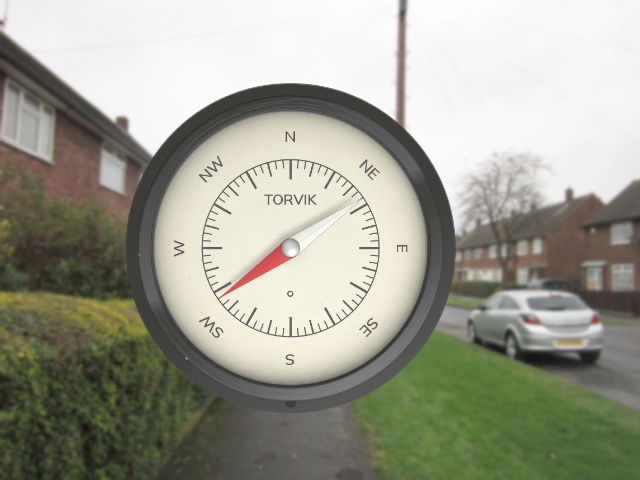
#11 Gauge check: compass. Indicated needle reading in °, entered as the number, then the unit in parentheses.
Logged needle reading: 235 (°)
